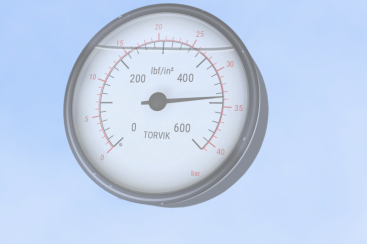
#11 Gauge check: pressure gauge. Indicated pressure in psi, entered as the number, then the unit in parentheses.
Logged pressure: 490 (psi)
